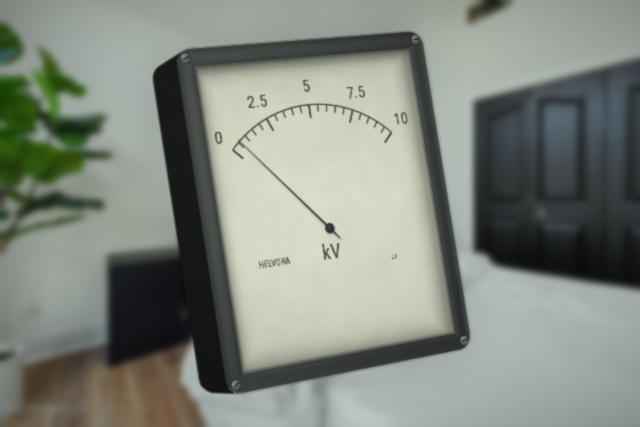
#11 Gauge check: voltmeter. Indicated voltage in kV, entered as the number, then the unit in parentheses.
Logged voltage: 0.5 (kV)
